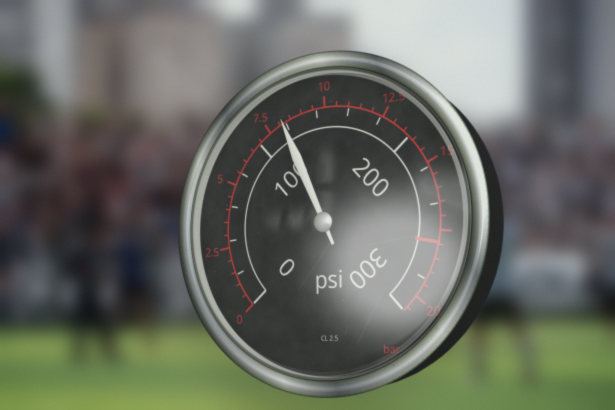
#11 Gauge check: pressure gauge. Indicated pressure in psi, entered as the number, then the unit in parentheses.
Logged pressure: 120 (psi)
